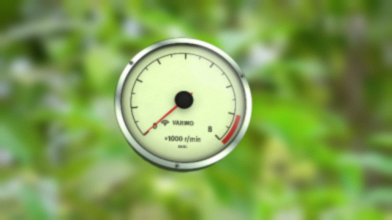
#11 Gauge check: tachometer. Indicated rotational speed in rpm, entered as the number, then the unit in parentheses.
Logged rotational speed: 0 (rpm)
